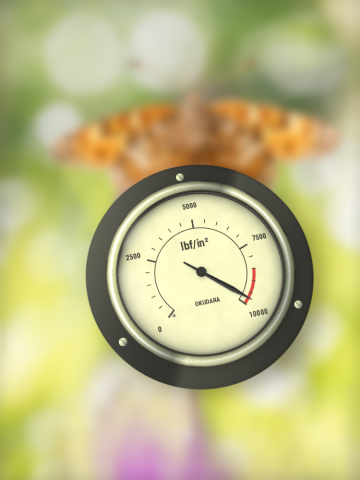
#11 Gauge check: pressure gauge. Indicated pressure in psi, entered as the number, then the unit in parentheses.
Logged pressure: 9750 (psi)
